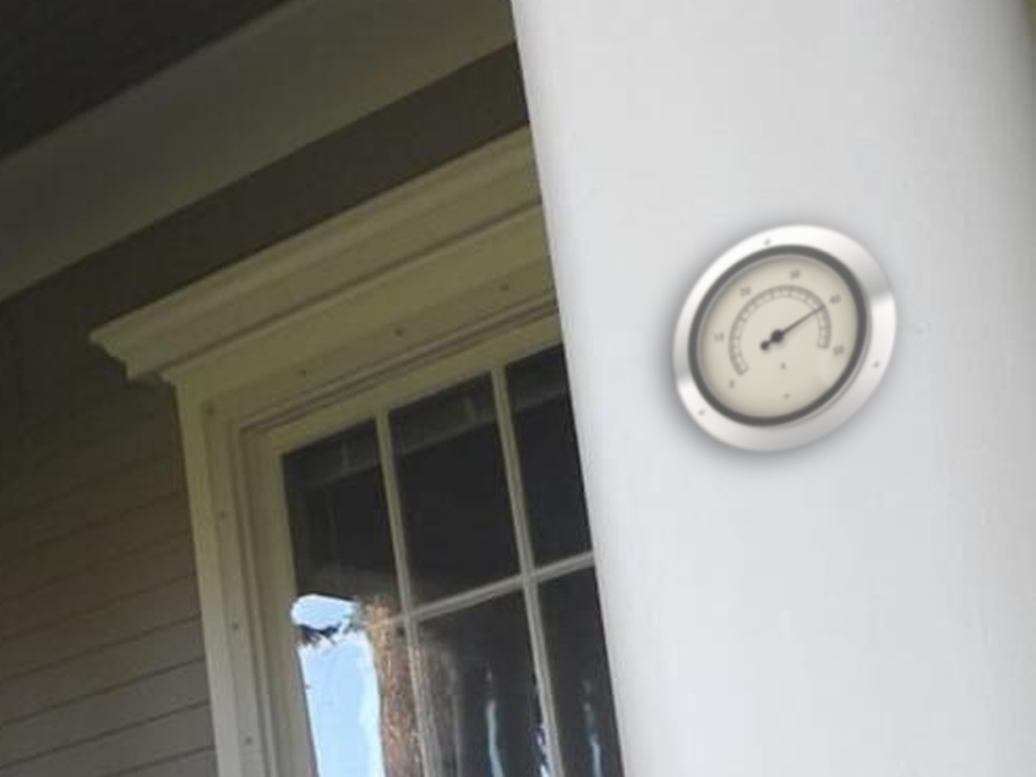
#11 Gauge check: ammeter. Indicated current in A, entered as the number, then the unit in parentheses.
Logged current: 40 (A)
